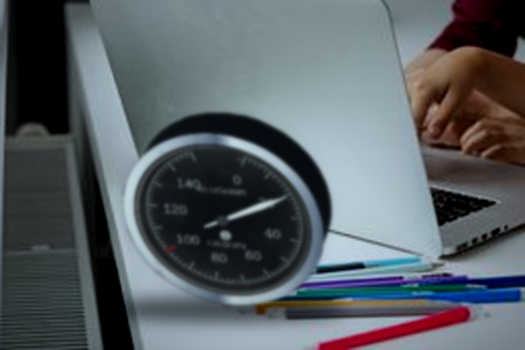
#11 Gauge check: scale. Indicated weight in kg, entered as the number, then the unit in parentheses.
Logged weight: 20 (kg)
